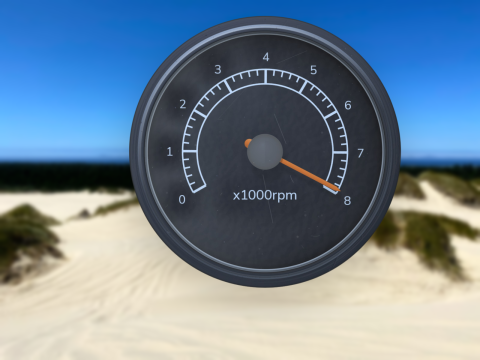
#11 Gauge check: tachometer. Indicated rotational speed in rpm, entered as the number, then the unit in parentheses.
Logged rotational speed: 7900 (rpm)
